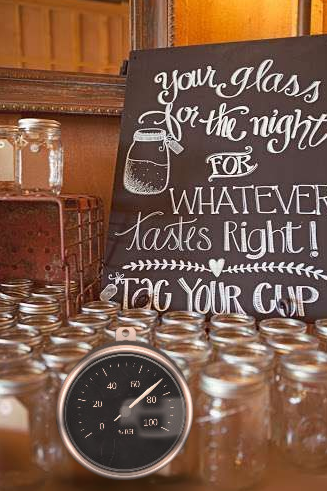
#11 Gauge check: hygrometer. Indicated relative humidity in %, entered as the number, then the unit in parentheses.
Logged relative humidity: 72 (%)
